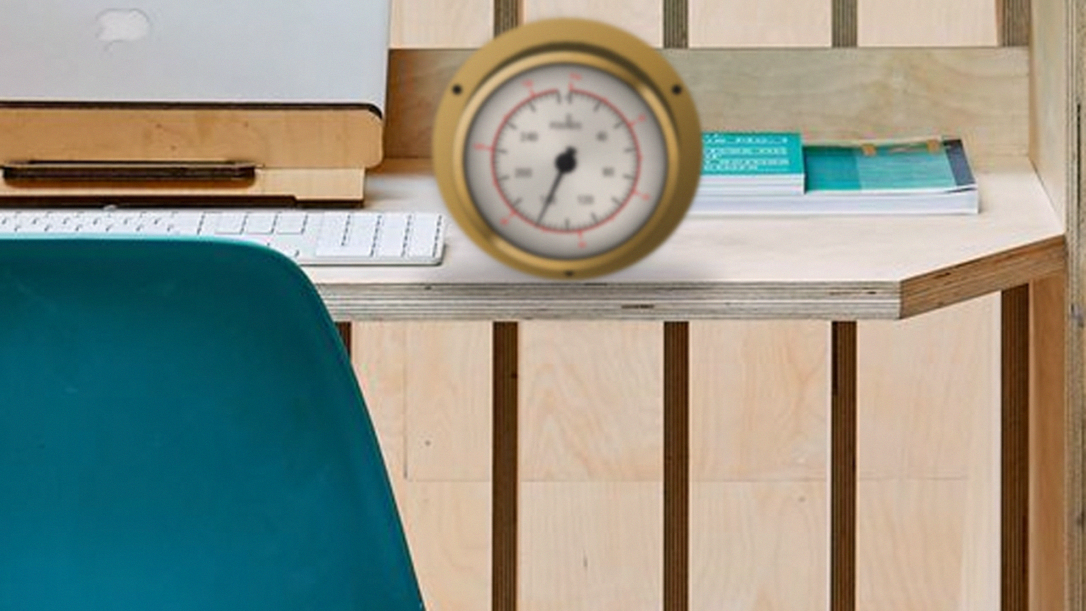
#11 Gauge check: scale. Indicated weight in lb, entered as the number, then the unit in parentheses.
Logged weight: 160 (lb)
